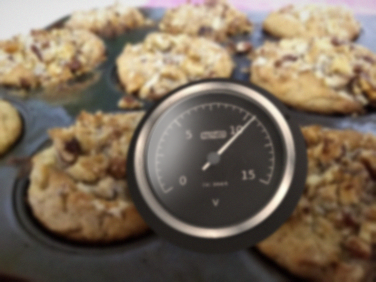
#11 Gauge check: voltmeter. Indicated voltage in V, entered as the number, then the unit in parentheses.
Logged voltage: 10.5 (V)
